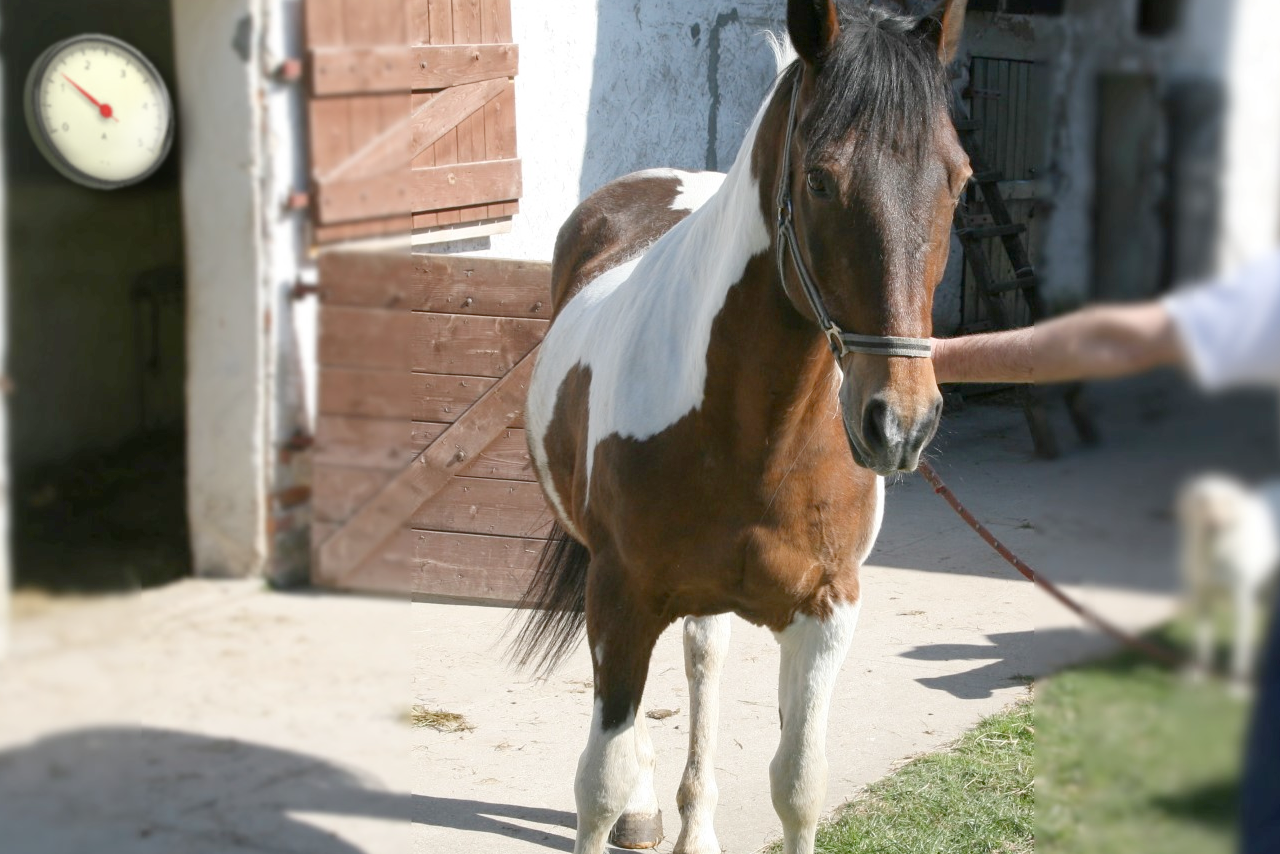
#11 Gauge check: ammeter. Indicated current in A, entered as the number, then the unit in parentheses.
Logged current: 1.25 (A)
